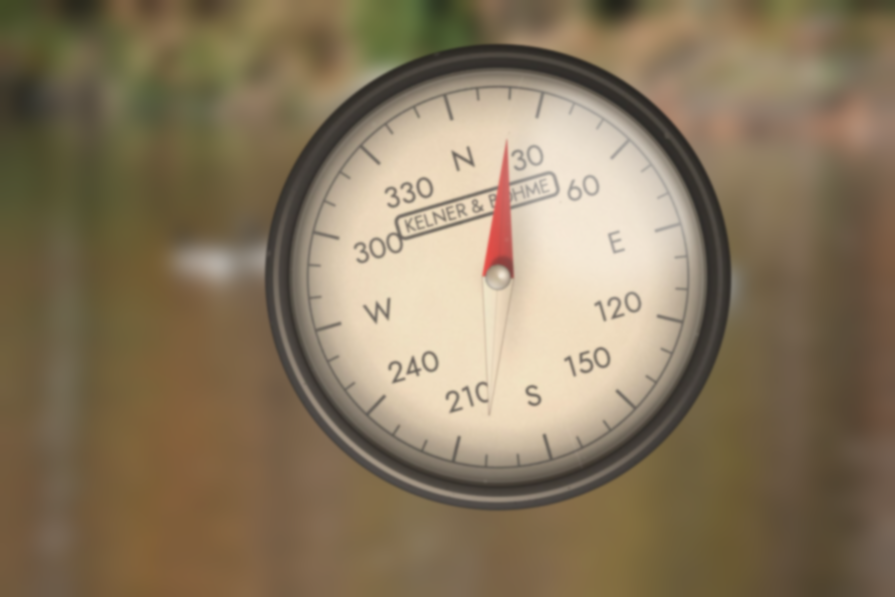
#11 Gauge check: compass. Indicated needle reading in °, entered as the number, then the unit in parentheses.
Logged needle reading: 20 (°)
